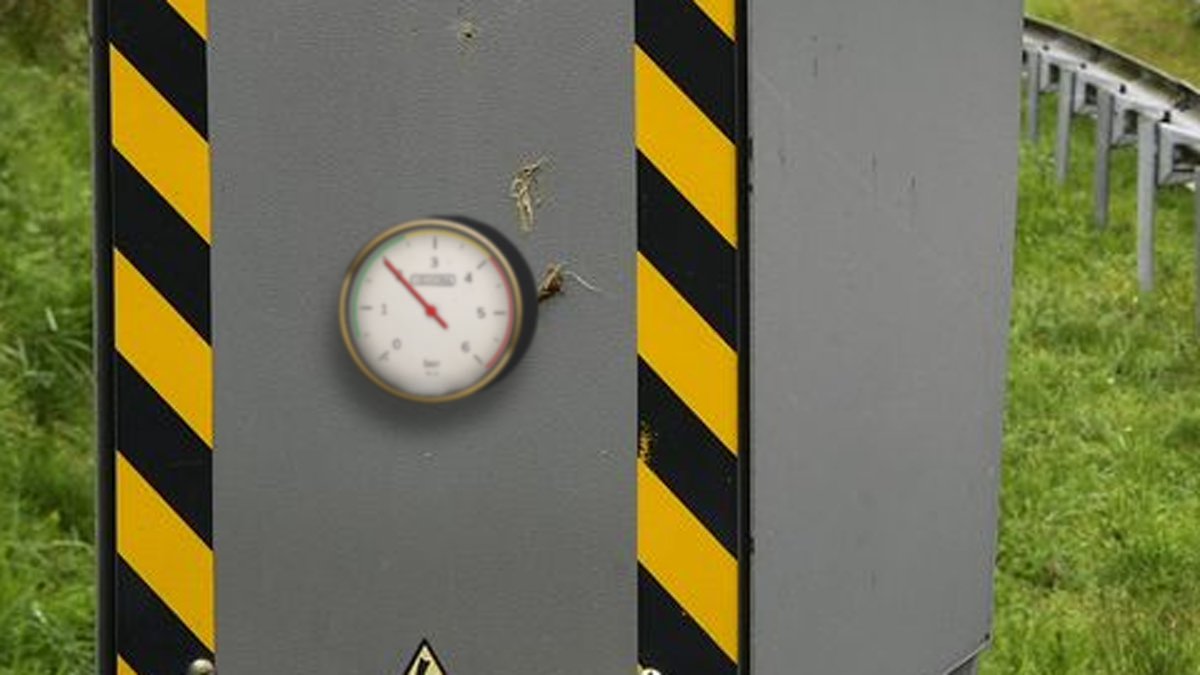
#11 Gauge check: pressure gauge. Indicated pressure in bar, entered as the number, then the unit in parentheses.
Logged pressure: 2 (bar)
